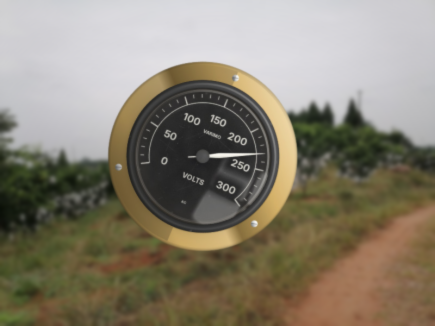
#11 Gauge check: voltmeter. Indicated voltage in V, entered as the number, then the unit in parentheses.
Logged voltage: 230 (V)
